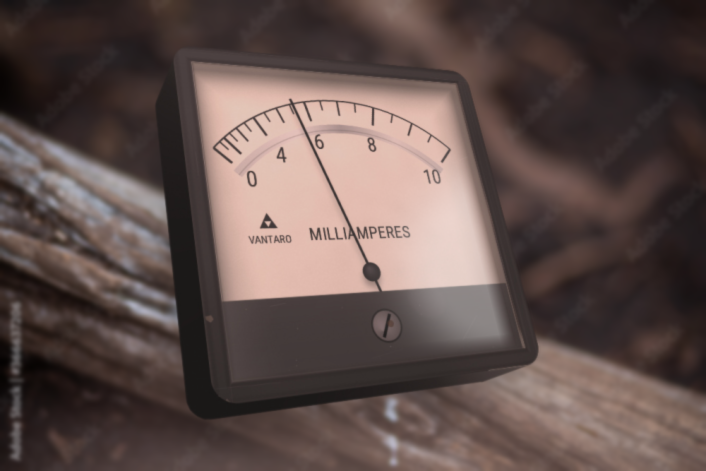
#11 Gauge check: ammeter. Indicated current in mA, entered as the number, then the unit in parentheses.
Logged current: 5.5 (mA)
